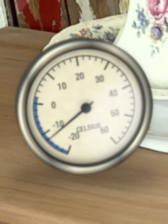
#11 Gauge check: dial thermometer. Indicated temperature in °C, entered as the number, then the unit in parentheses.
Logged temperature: -12 (°C)
